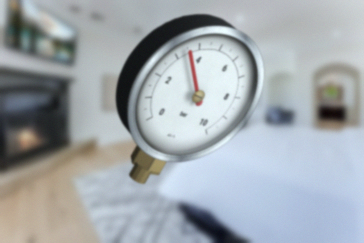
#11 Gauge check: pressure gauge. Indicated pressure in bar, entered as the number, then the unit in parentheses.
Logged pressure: 3.5 (bar)
